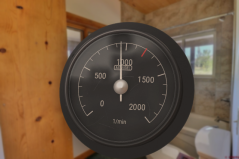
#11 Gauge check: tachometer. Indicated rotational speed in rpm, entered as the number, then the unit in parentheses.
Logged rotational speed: 950 (rpm)
